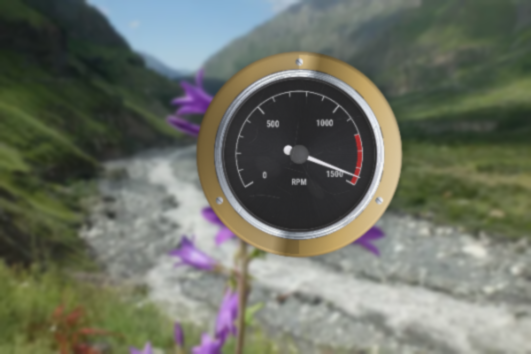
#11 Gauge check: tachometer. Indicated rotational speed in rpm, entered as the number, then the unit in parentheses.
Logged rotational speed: 1450 (rpm)
